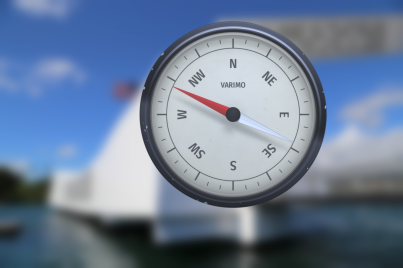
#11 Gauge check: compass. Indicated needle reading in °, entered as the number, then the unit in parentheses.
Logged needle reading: 295 (°)
